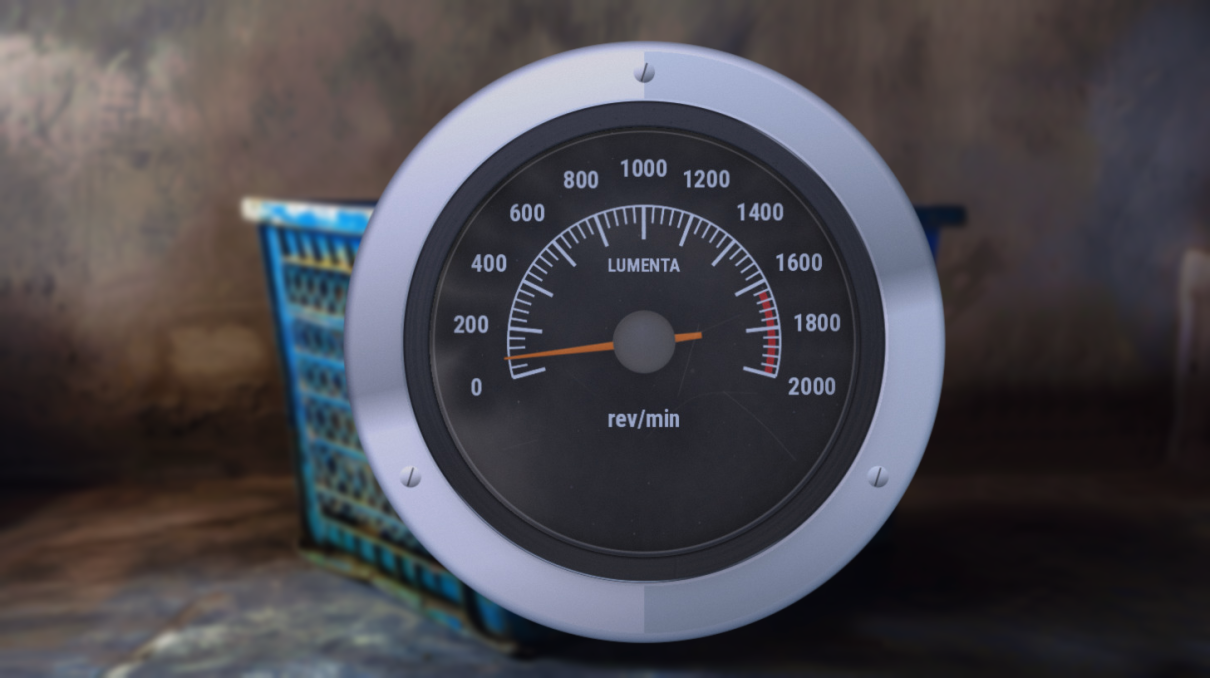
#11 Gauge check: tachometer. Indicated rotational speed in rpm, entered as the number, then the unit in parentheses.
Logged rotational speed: 80 (rpm)
